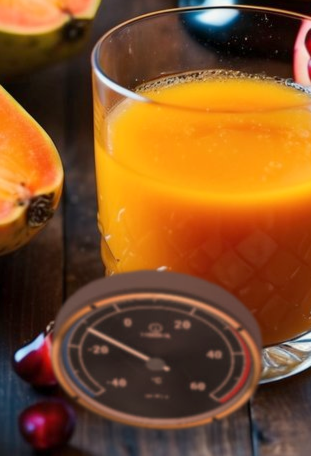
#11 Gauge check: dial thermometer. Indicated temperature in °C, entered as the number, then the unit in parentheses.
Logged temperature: -10 (°C)
